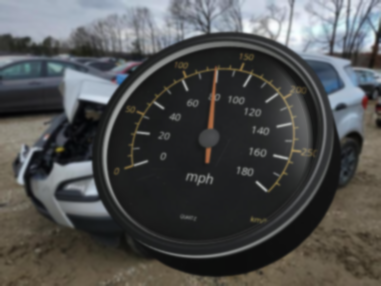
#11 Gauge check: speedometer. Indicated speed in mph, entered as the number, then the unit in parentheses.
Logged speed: 80 (mph)
